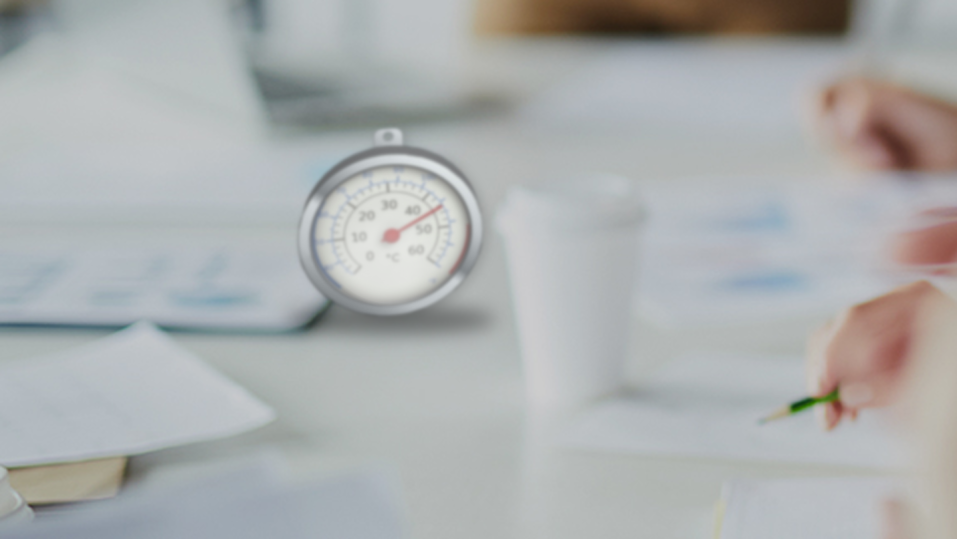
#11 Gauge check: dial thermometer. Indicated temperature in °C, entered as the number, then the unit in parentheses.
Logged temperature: 44 (°C)
